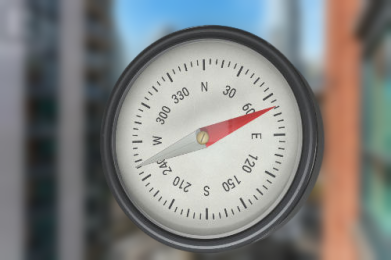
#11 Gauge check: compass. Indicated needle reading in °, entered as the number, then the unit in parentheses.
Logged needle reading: 70 (°)
